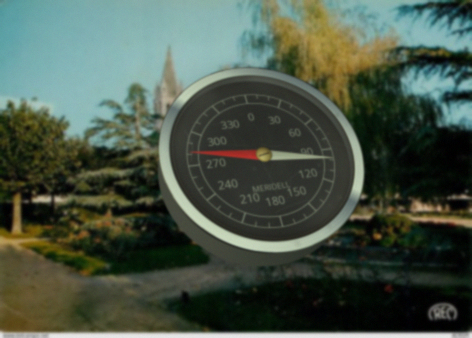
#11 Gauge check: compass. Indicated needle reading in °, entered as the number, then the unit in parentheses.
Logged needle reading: 280 (°)
